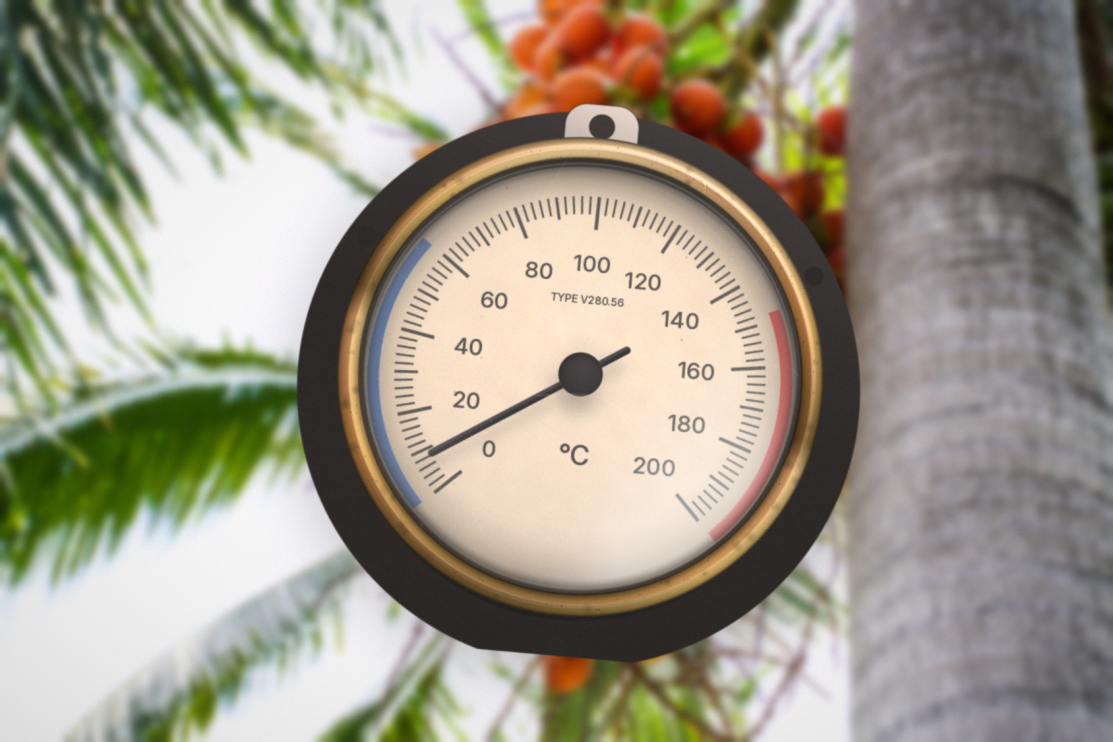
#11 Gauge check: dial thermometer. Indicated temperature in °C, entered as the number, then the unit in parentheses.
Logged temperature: 8 (°C)
